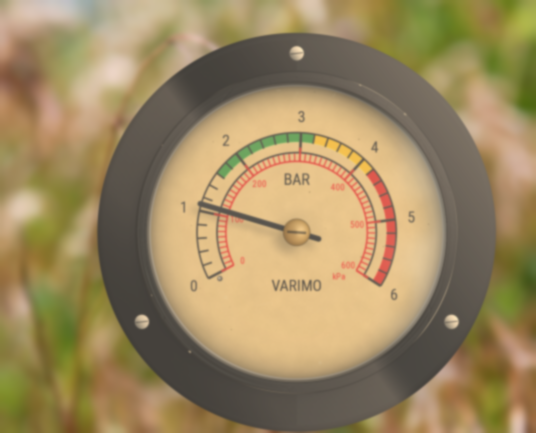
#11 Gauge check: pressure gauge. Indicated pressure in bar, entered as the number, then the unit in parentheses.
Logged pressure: 1.1 (bar)
